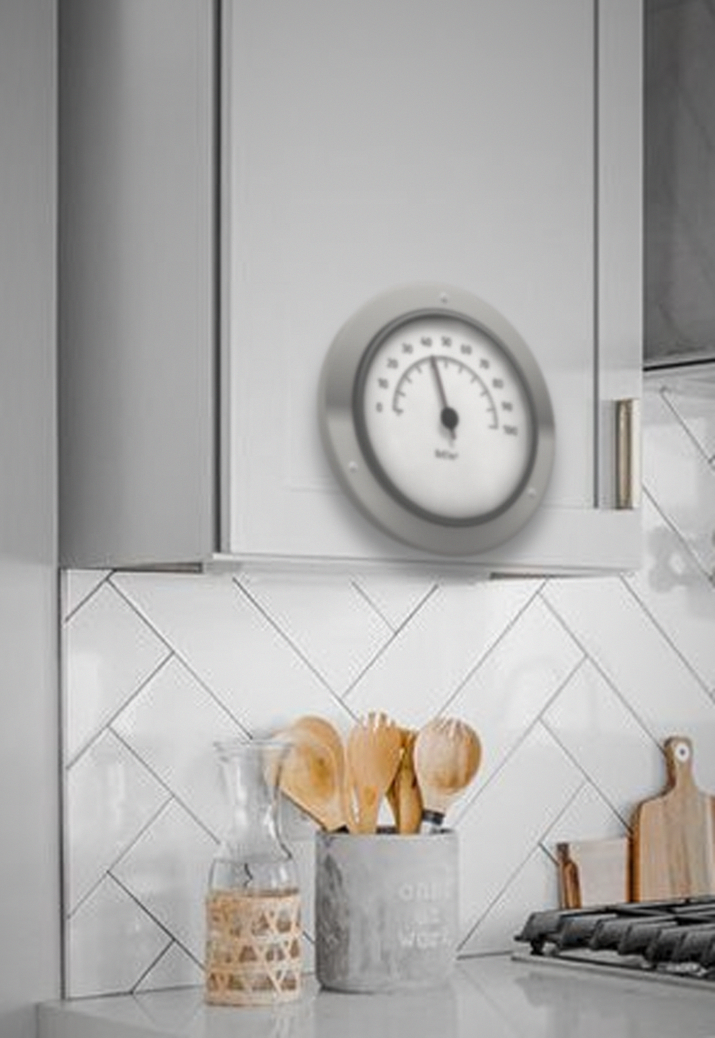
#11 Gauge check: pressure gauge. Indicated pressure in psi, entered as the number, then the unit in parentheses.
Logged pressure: 40 (psi)
